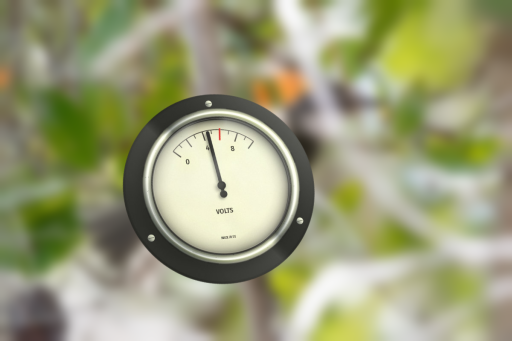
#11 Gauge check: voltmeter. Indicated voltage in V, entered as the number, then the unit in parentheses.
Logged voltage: 4.5 (V)
